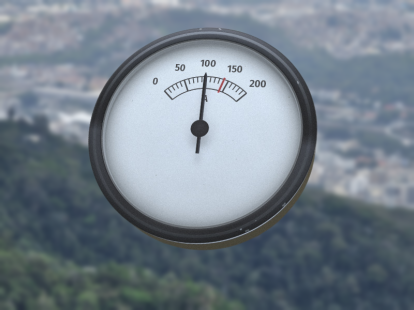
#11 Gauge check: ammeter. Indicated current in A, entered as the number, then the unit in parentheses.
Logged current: 100 (A)
